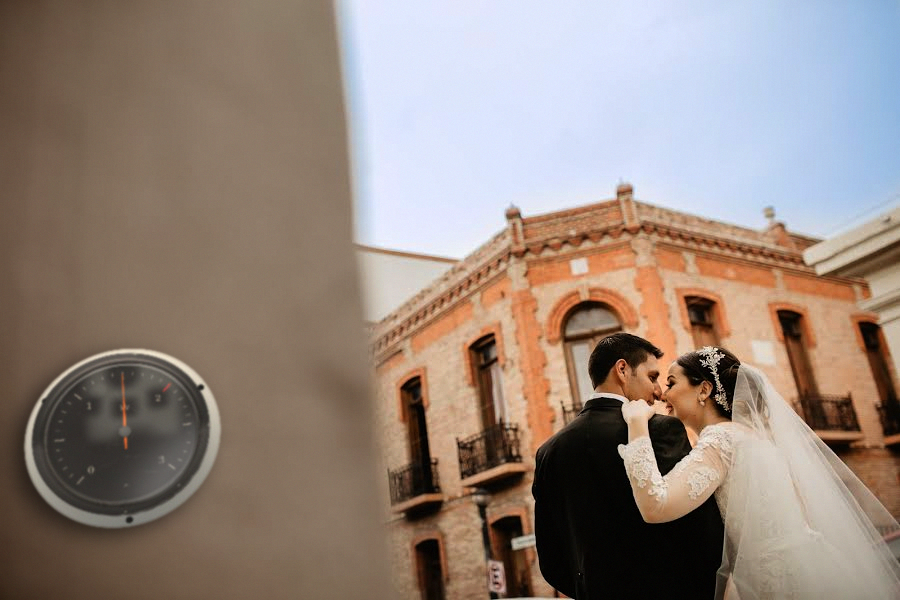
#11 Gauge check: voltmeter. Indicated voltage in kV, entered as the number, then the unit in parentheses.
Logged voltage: 1.5 (kV)
